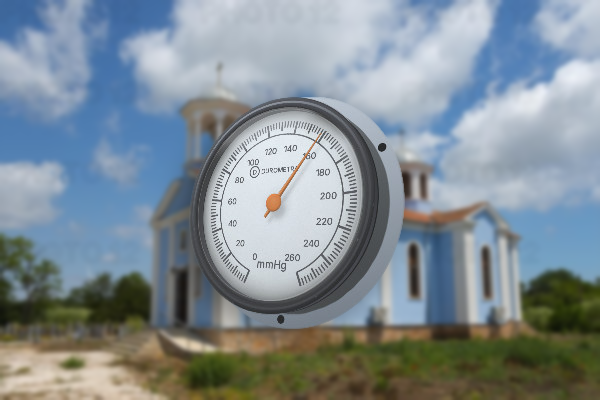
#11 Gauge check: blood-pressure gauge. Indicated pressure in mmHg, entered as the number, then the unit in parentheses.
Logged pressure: 160 (mmHg)
